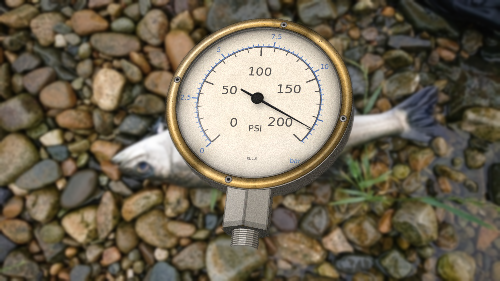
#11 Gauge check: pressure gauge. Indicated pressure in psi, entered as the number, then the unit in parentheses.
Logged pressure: 190 (psi)
